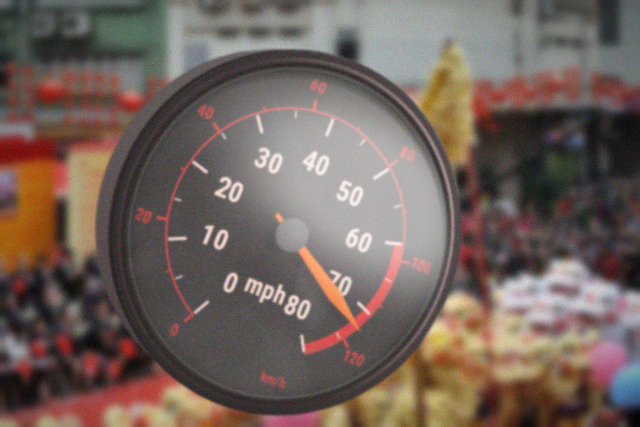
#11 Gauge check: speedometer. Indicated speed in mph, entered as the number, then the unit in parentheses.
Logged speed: 72.5 (mph)
